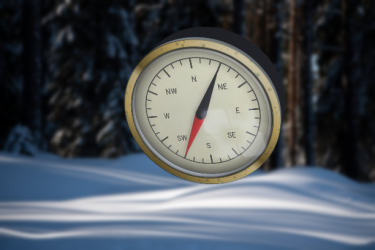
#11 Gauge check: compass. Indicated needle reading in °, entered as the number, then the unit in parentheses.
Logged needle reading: 210 (°)
